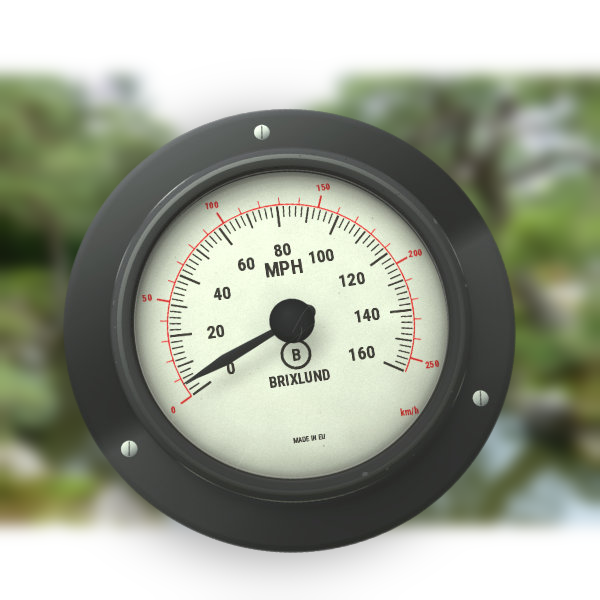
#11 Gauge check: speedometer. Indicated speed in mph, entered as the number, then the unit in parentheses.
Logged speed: 4 (mph)
